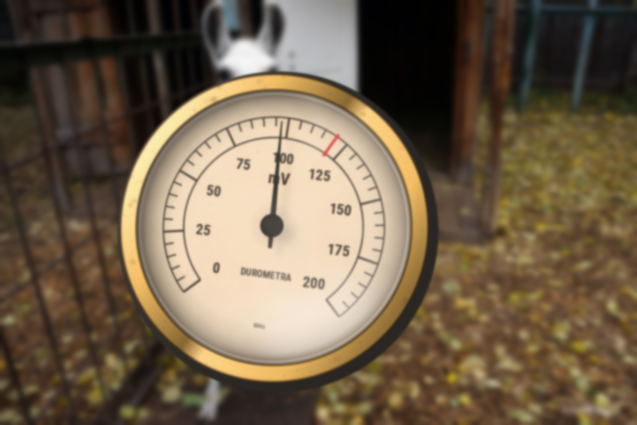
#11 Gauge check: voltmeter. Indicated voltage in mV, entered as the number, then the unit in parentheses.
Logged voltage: 97.5 (mV)
